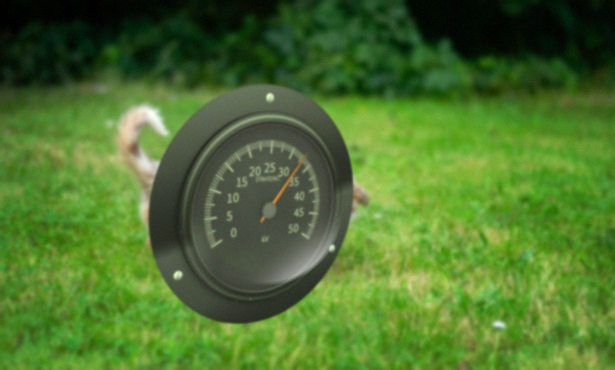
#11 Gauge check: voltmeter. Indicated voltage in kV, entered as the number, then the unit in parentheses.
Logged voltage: 32.5 (kV)
